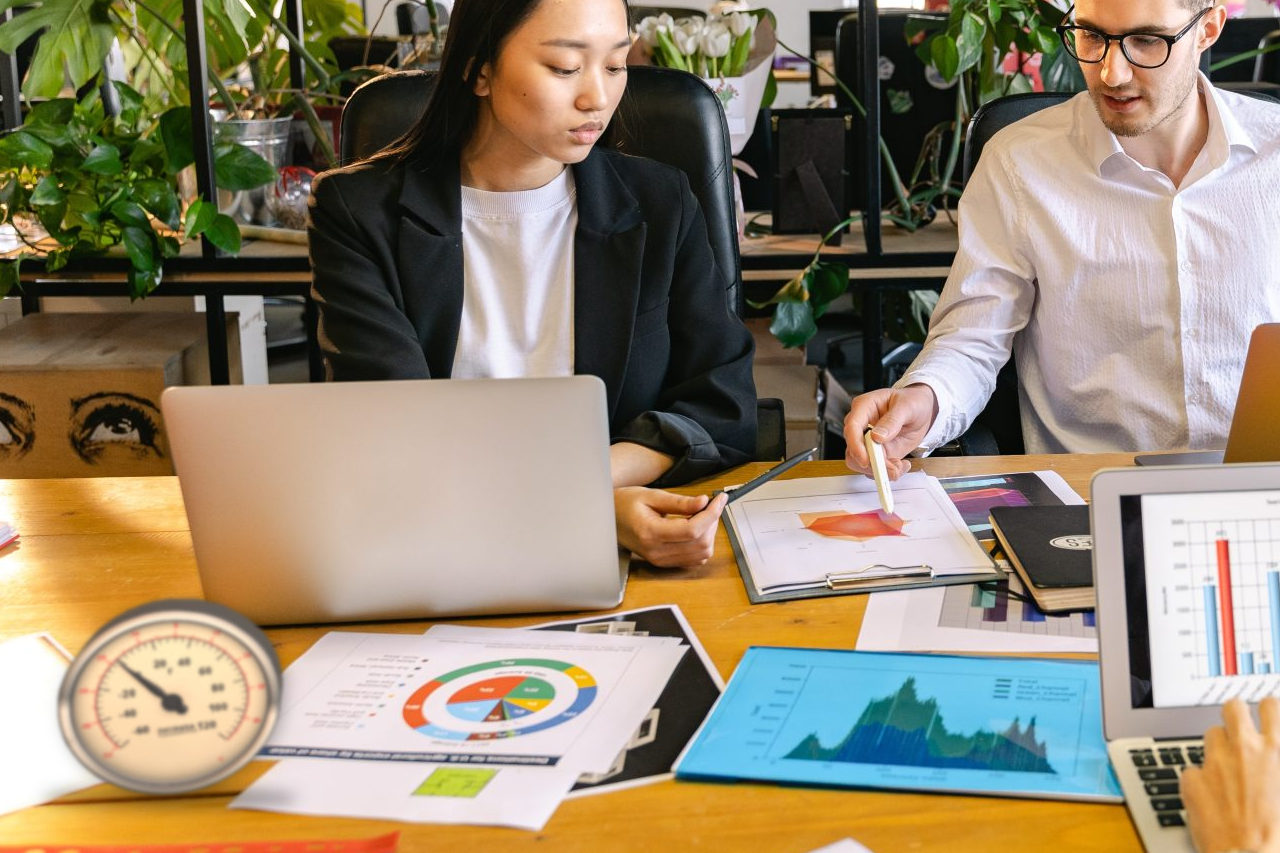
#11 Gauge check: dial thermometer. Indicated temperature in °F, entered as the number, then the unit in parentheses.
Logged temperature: 0 (°F)
